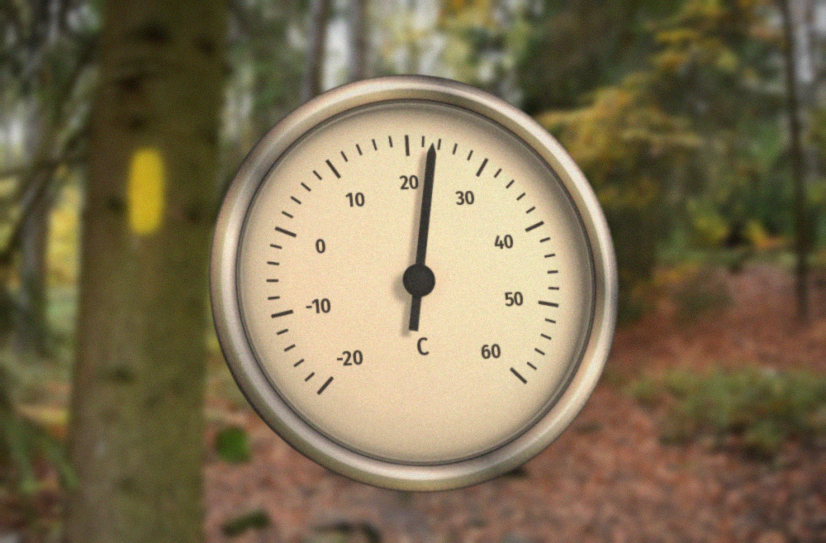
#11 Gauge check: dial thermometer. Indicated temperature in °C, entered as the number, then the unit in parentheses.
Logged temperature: 23 (°C)
